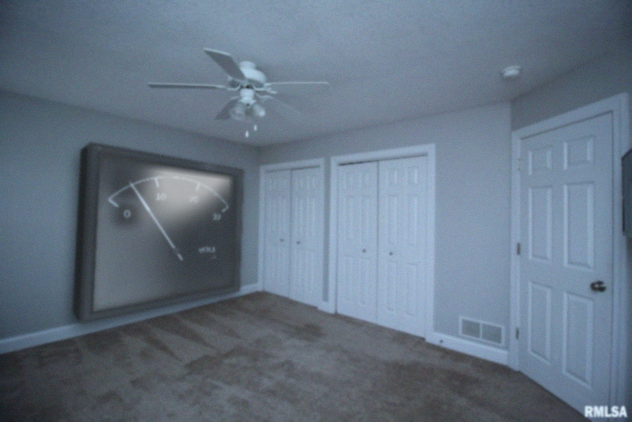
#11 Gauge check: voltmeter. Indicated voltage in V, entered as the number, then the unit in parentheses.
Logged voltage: 5 (V)
